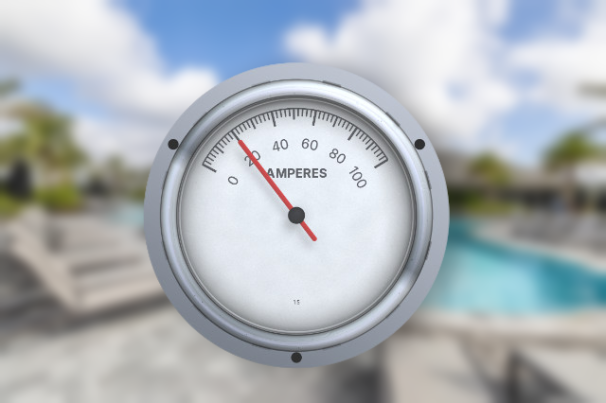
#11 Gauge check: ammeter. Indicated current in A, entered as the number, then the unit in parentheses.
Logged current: 20 (A)
